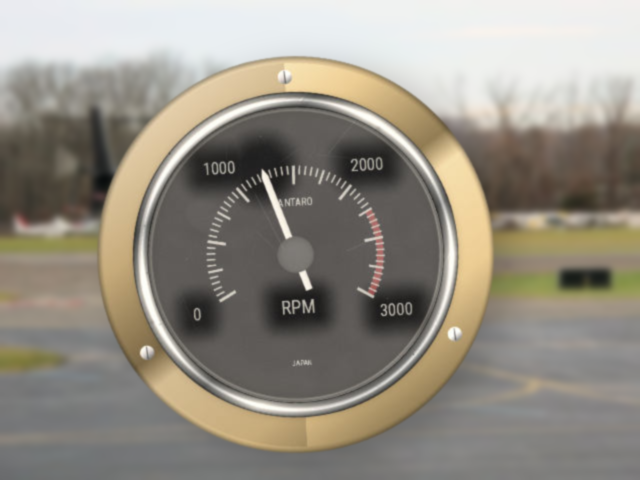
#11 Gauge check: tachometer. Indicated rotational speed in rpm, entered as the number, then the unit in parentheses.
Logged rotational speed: 1250 (rpm)
